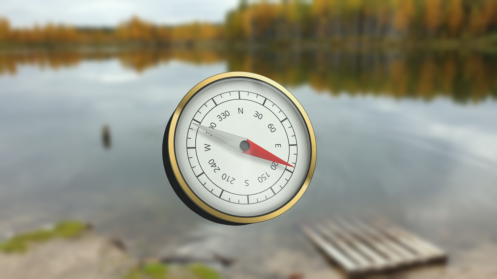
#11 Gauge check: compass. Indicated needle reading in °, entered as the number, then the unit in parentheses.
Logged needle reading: 115 (°)
